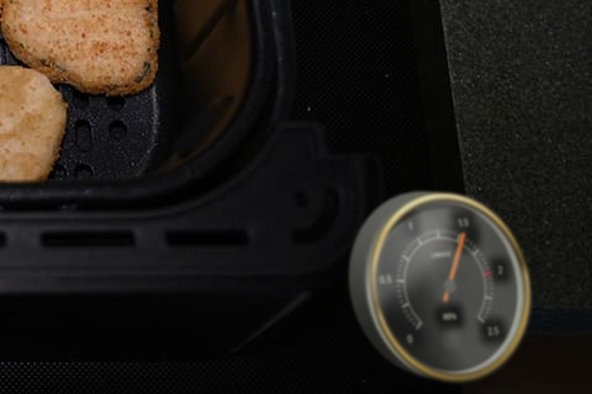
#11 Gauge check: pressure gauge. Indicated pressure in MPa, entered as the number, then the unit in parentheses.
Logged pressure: 1.5 (MPa)
